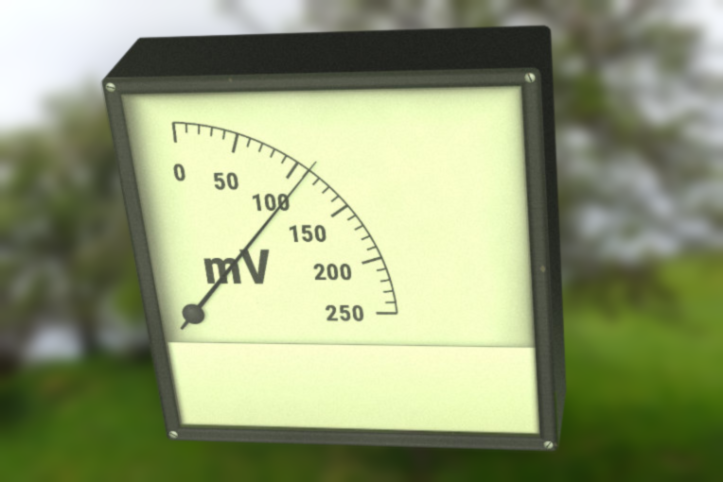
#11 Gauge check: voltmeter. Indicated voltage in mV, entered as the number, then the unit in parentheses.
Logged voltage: 110 (mV)
